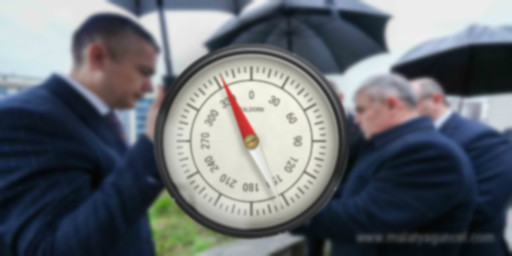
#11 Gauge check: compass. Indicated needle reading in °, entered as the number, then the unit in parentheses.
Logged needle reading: 335 (°)
